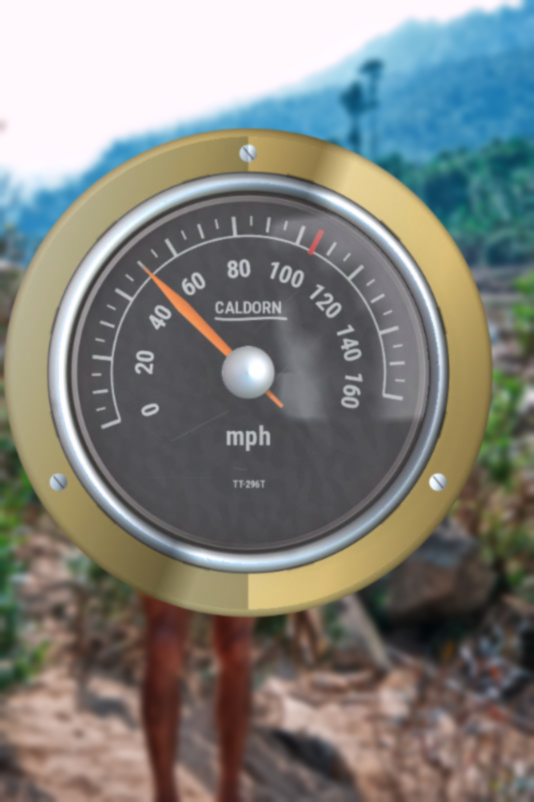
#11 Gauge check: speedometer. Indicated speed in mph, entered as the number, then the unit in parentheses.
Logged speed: 50 (mph)
